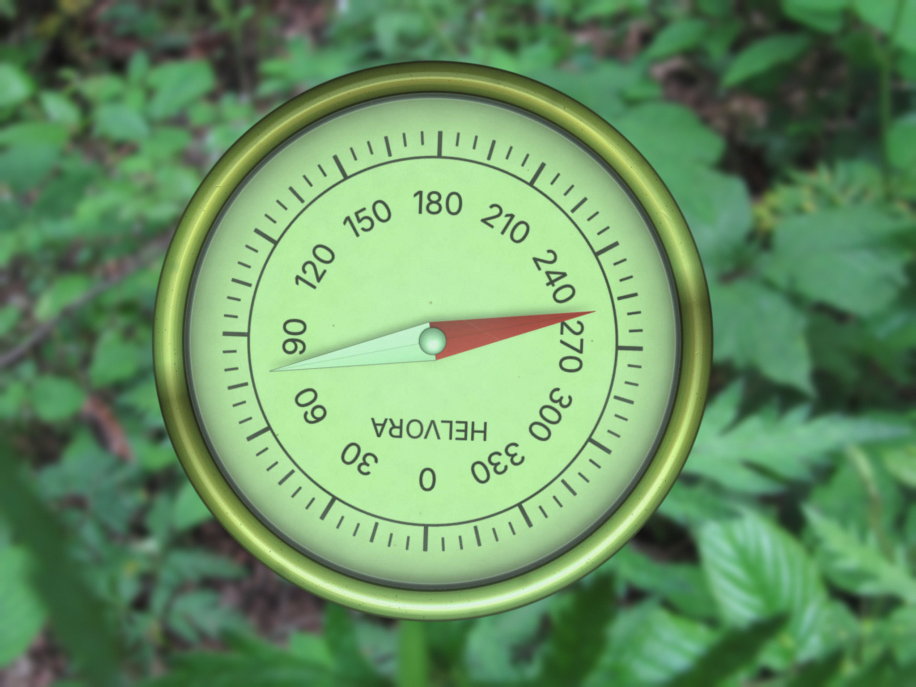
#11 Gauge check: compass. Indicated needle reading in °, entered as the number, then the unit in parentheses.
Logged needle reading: 257.5 (°)
